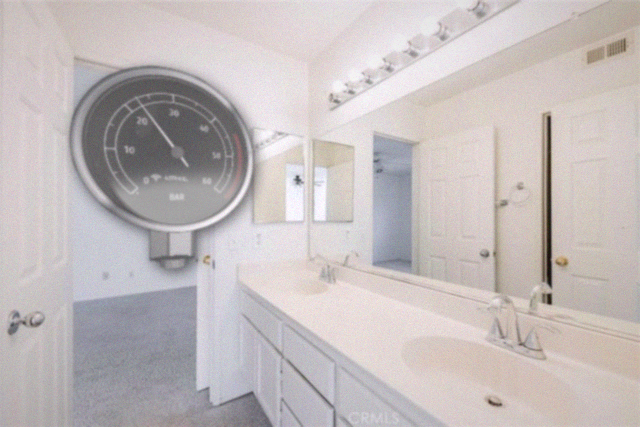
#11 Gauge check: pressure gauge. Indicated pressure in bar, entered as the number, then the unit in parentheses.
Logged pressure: 22.5 (bar)
